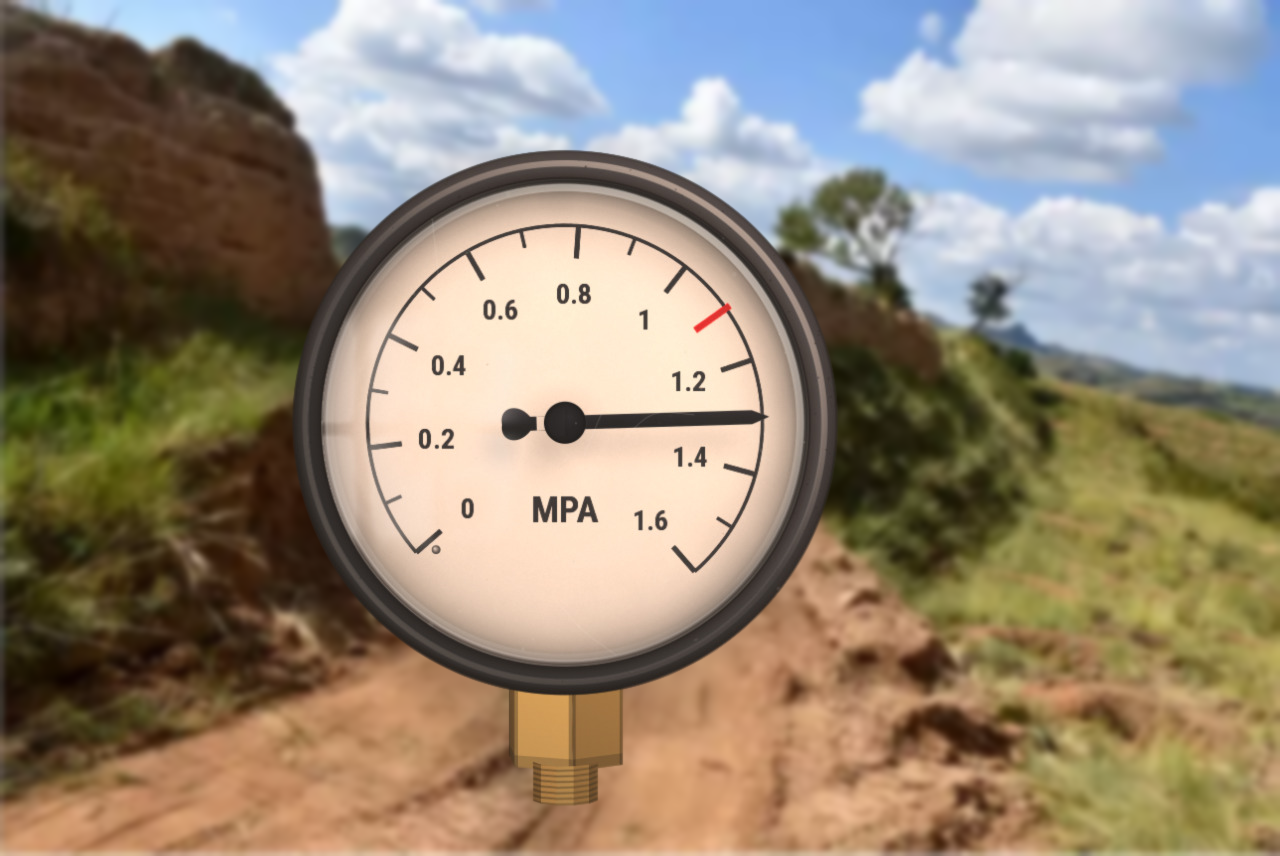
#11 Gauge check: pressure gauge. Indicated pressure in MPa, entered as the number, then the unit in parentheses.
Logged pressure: 1.3 (MPa)
